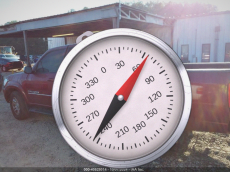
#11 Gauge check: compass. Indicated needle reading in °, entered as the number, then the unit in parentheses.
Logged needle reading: 65 (°)
